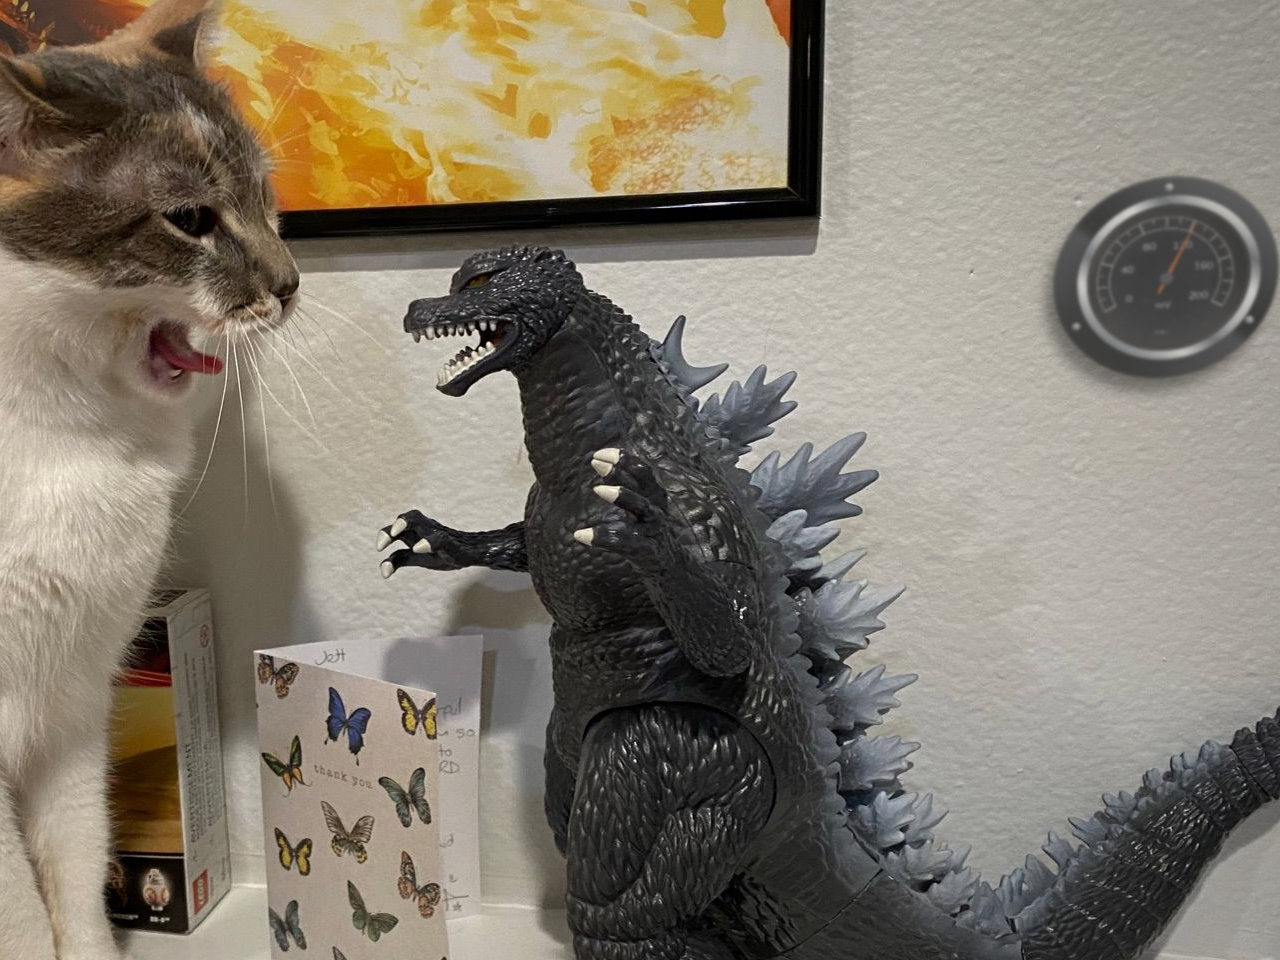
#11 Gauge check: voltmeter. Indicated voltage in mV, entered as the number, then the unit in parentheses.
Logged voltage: 120 (mV)
